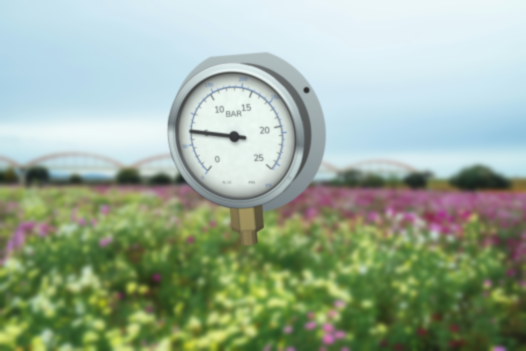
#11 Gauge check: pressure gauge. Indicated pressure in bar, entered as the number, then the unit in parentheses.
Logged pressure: 5 (bar)
